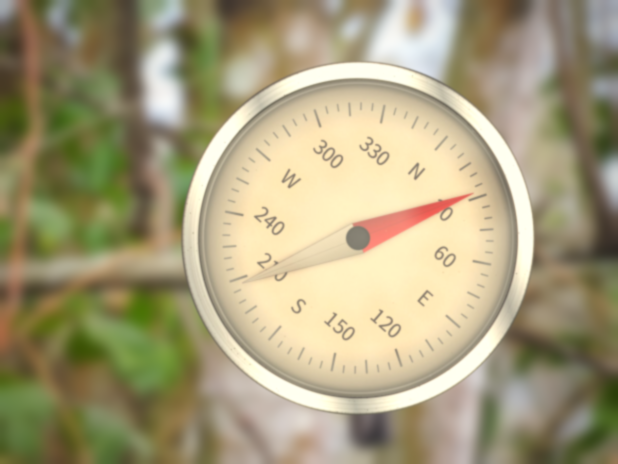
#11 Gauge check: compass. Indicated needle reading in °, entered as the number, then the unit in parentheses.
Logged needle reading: 27.5 (°)
